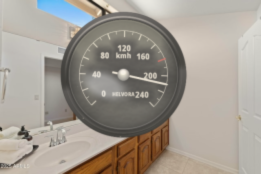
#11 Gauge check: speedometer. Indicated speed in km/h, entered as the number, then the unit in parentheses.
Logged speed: 210 (km/h)
